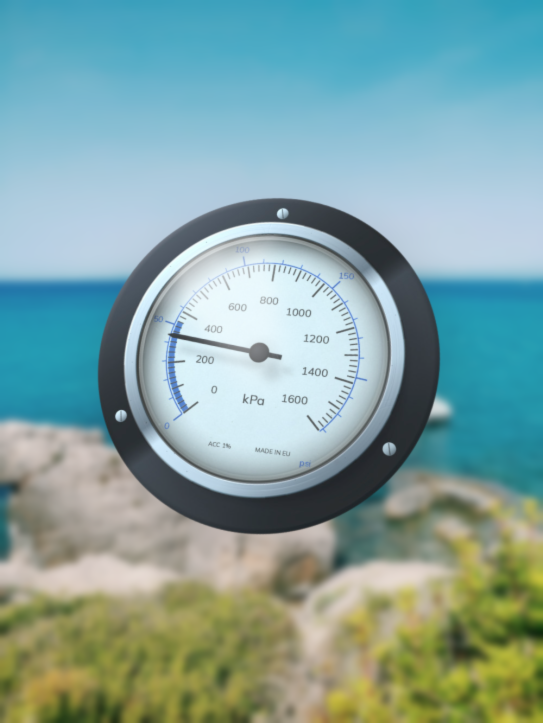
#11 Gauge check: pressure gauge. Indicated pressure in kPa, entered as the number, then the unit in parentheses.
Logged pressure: 300 (kPa)
